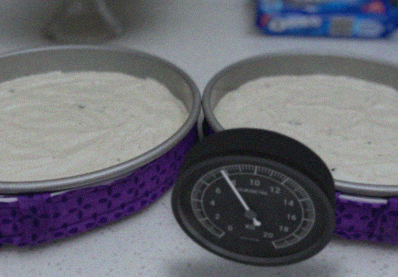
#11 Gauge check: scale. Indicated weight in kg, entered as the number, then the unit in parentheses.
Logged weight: 8 (kg)
